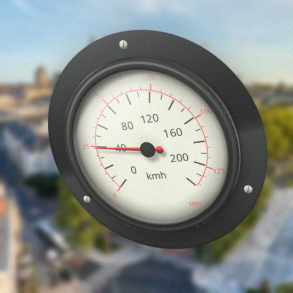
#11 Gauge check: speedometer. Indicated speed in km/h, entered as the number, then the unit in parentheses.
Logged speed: 40 (km/h)
